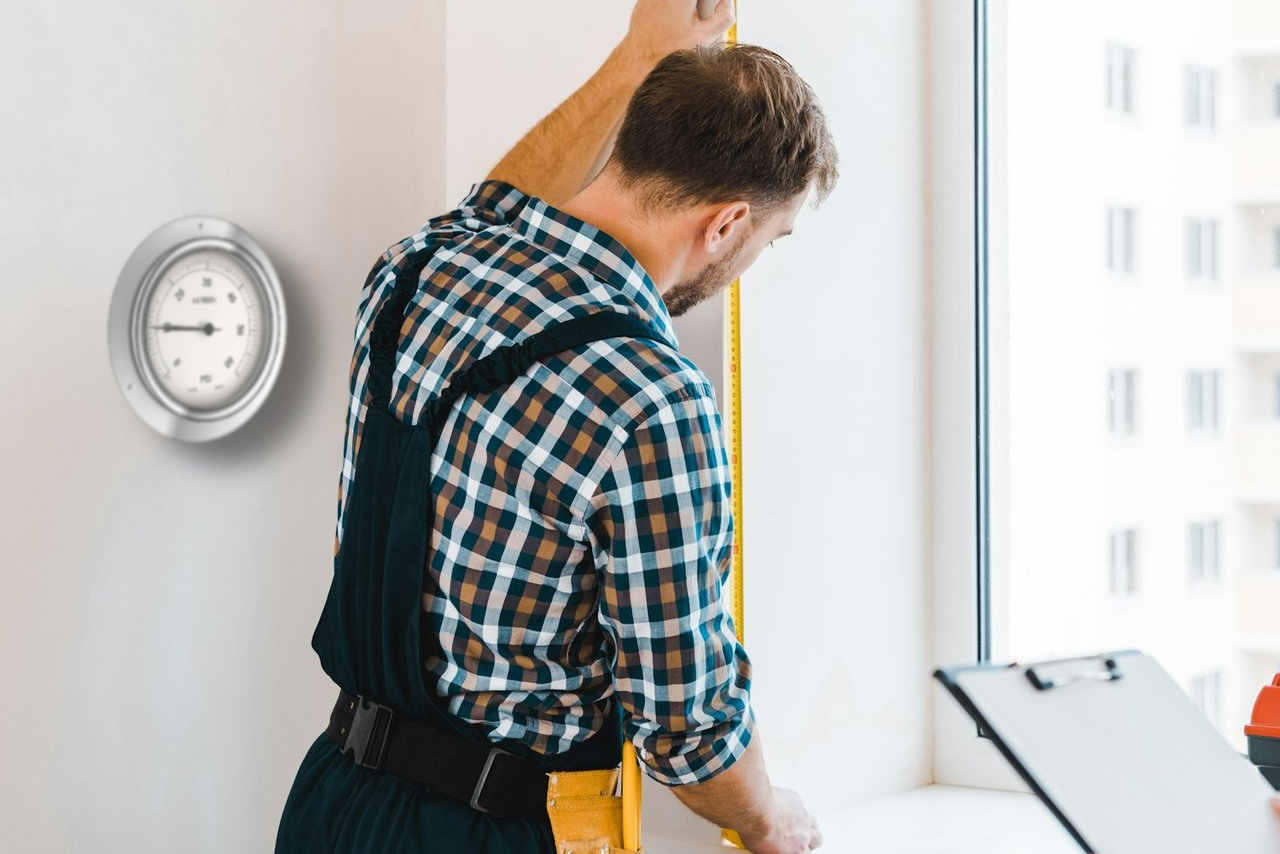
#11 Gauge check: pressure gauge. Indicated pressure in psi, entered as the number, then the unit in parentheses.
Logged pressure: 10 (psi)
